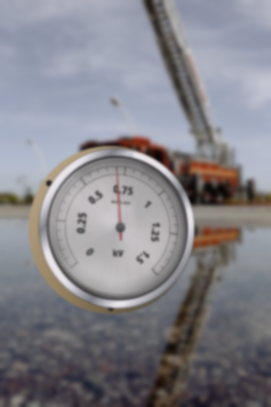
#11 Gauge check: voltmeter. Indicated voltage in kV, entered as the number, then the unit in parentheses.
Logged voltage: 0.7 (kV)
